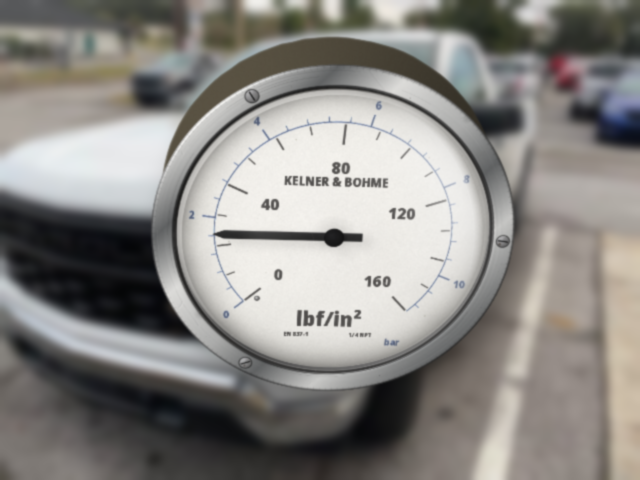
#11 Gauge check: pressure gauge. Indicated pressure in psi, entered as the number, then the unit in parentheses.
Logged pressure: 25 (psi)
